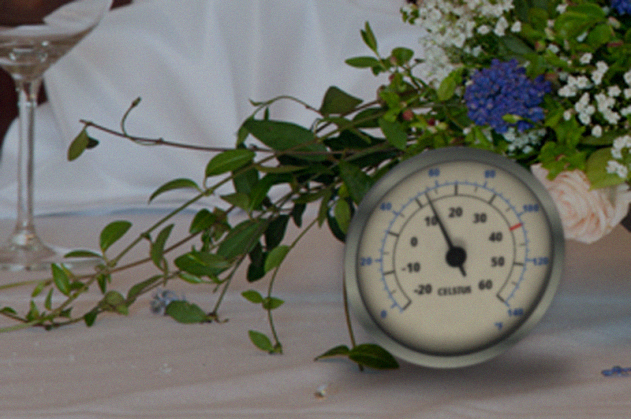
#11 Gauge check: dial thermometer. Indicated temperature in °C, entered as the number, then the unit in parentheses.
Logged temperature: 12.5 (°C)
